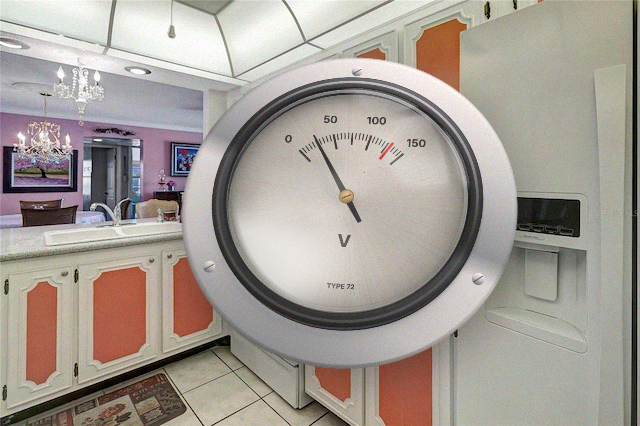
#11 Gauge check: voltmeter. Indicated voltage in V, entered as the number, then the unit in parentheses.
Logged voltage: 25 (V)
